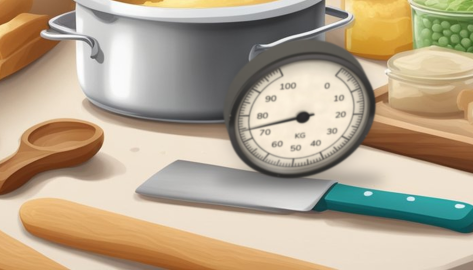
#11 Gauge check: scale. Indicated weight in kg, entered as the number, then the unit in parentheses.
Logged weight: 75 (kg)
